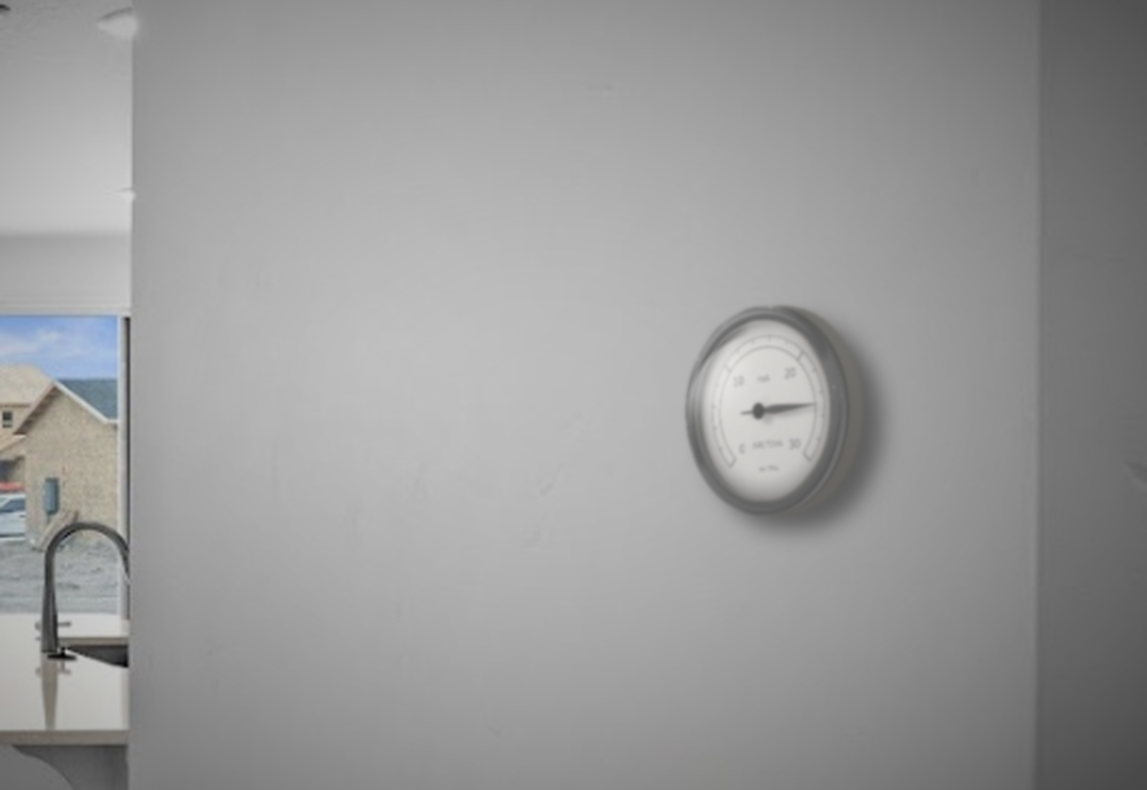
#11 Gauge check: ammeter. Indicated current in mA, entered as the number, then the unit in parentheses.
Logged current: 25 (mA)
